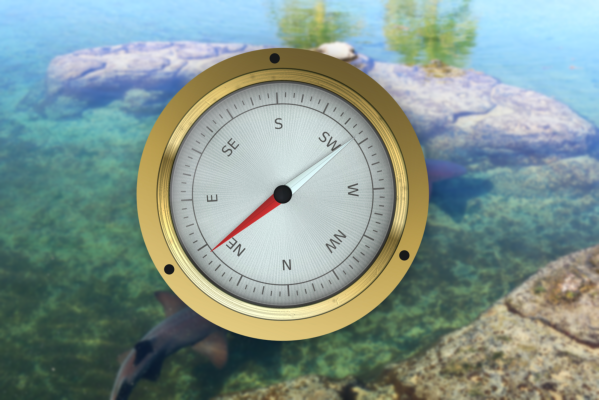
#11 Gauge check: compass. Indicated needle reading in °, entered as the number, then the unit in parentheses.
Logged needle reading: 55 (°)
